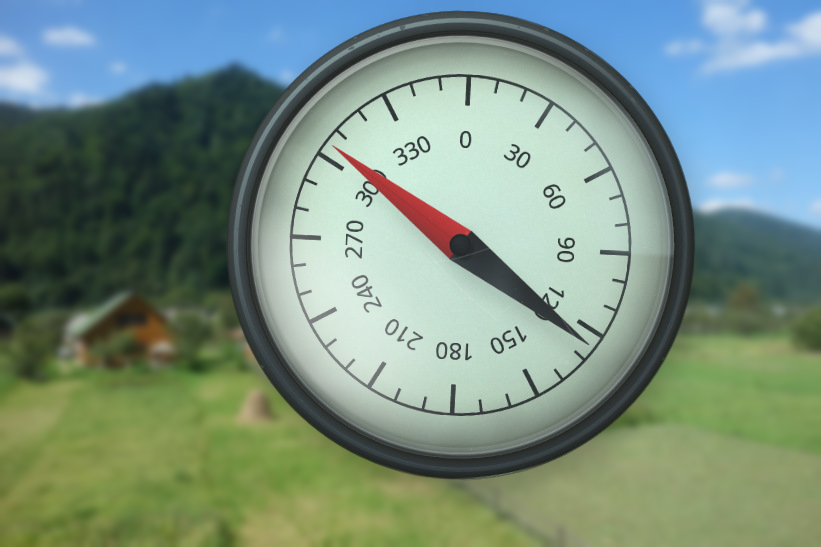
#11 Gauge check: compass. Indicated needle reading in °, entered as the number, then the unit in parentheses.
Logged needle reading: 305 (°)
